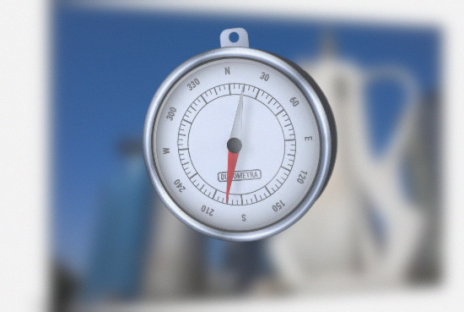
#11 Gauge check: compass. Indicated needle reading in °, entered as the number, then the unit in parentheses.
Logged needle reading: 195 (°)
